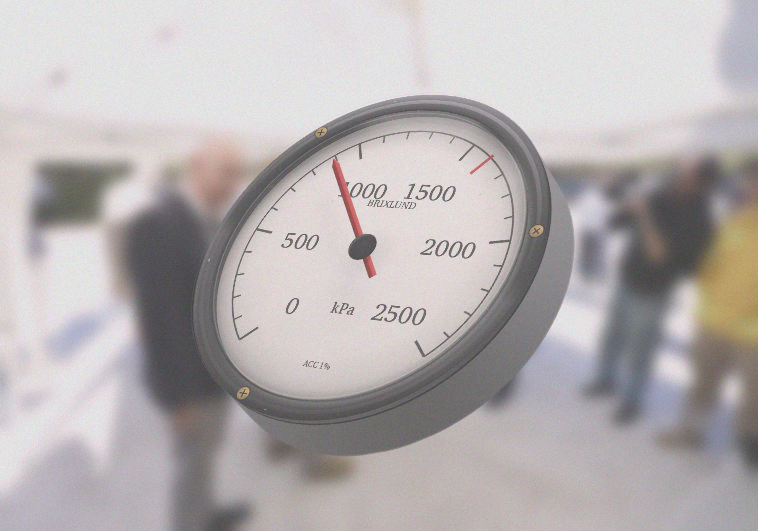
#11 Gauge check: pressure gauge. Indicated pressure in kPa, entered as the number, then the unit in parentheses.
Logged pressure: 900 (kPa)
